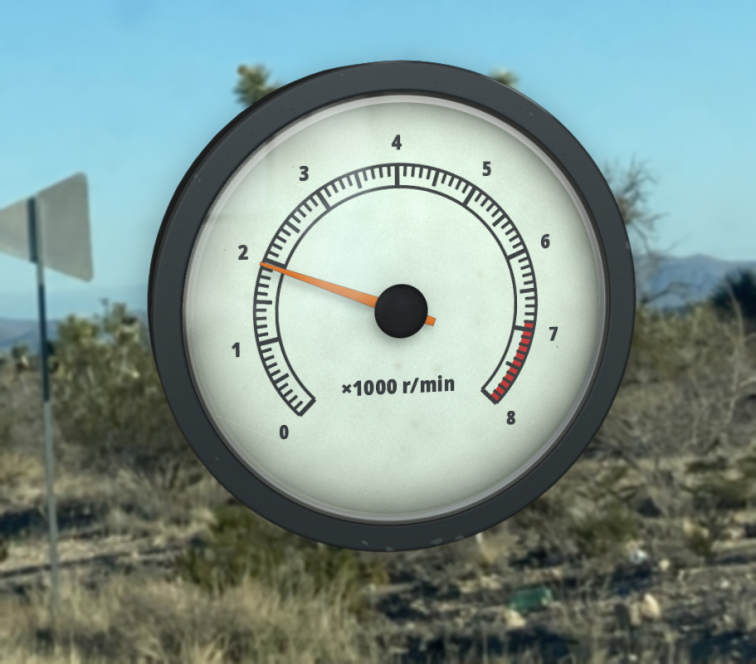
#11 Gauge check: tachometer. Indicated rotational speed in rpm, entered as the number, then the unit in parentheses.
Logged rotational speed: 1950 (rpm)
